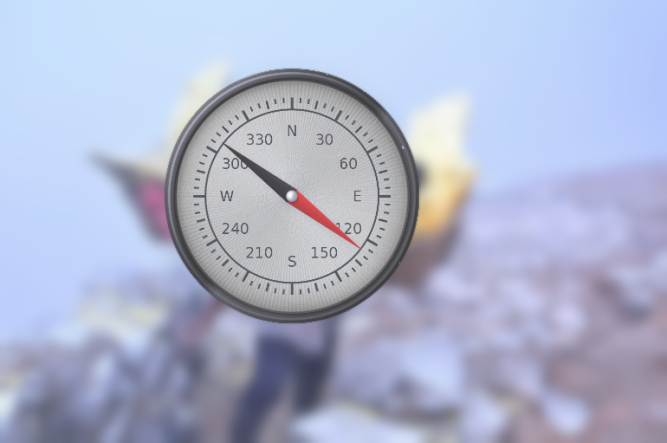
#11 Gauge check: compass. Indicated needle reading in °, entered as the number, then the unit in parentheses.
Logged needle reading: 127.5 (°)
